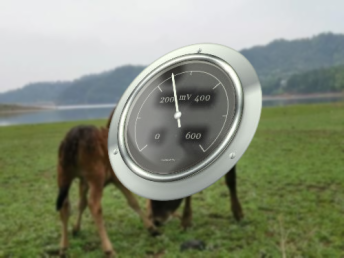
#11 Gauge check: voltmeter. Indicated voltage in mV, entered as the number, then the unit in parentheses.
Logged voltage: 250 (mV)
